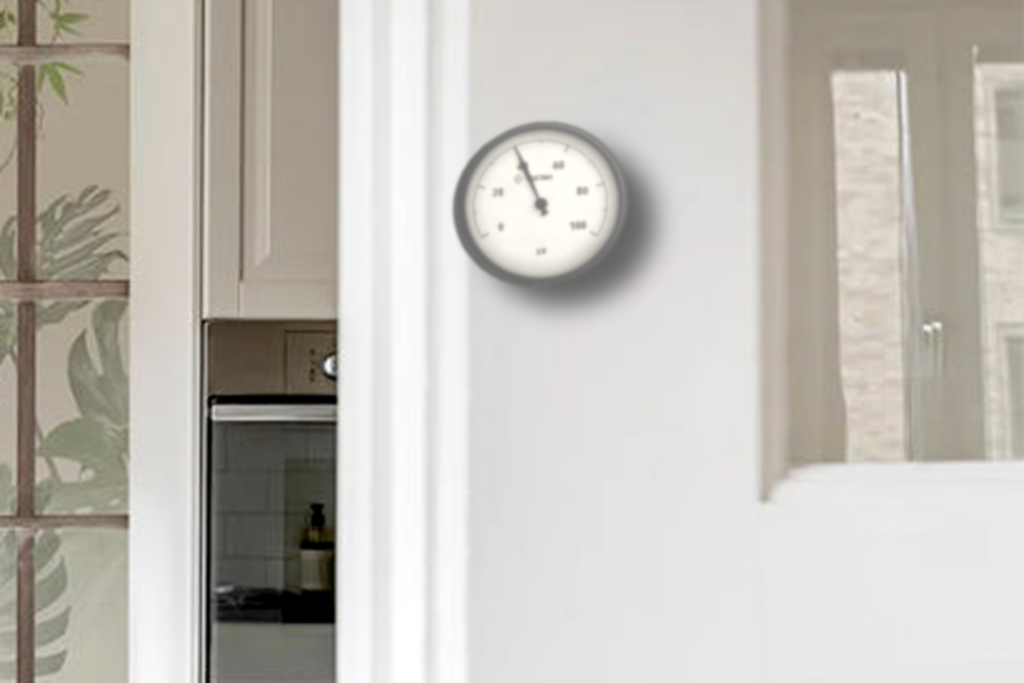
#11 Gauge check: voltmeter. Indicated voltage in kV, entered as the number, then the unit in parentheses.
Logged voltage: 40 (kV)
